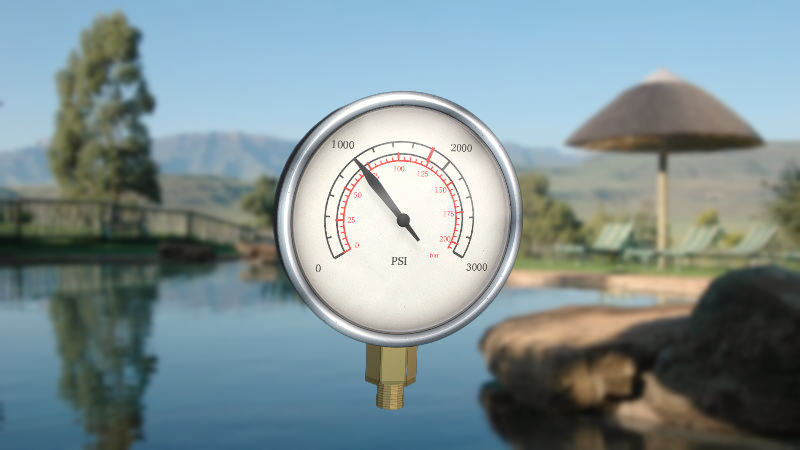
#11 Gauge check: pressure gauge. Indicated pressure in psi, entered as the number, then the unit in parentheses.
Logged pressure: 1000 (psi)
